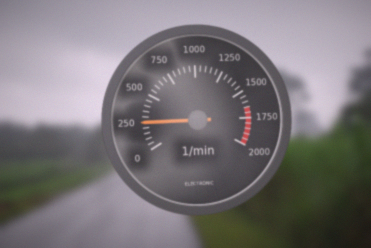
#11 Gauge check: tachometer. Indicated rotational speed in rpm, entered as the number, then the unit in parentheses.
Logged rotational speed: 250 (rpm)
